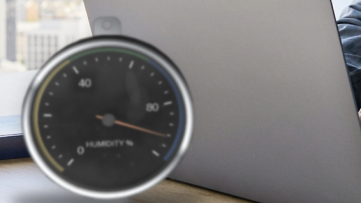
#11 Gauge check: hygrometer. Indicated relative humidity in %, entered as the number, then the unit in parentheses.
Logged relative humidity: 92 (%)
